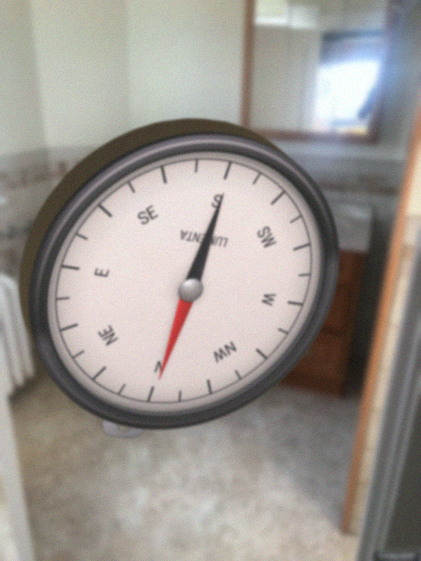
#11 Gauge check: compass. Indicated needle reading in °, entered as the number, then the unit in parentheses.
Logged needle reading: 0 (°)
